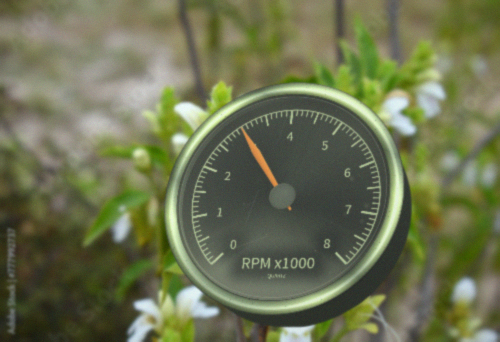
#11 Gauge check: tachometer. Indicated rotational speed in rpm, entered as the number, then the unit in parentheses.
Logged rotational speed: 3000 (rpm)
